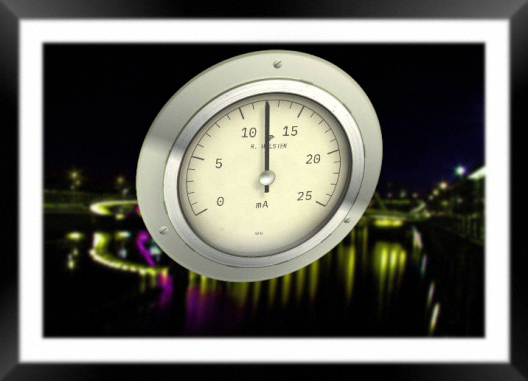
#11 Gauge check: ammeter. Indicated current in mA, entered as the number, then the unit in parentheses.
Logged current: 12 (mA)
